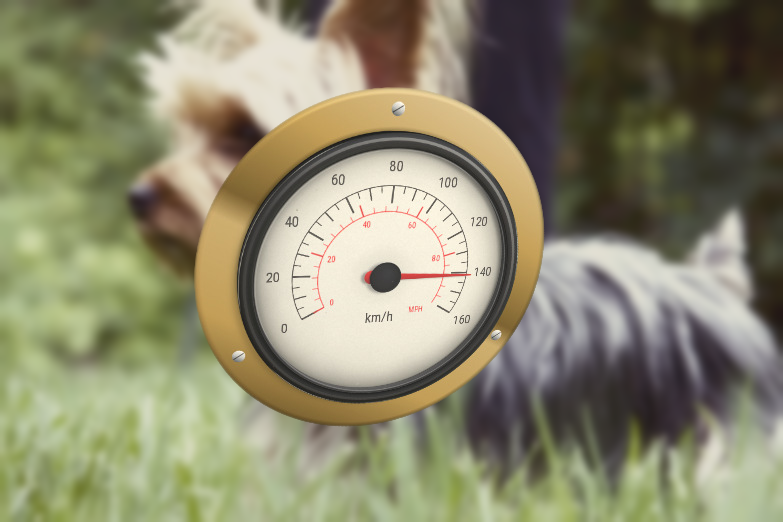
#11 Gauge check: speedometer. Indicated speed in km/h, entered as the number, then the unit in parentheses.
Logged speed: 140 (km/h)
